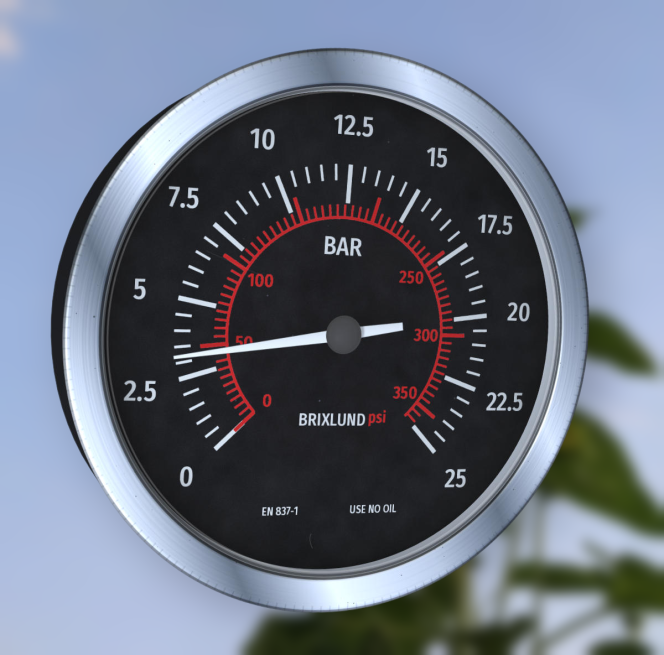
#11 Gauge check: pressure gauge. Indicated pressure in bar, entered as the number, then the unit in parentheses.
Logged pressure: 3.25 (bar)
